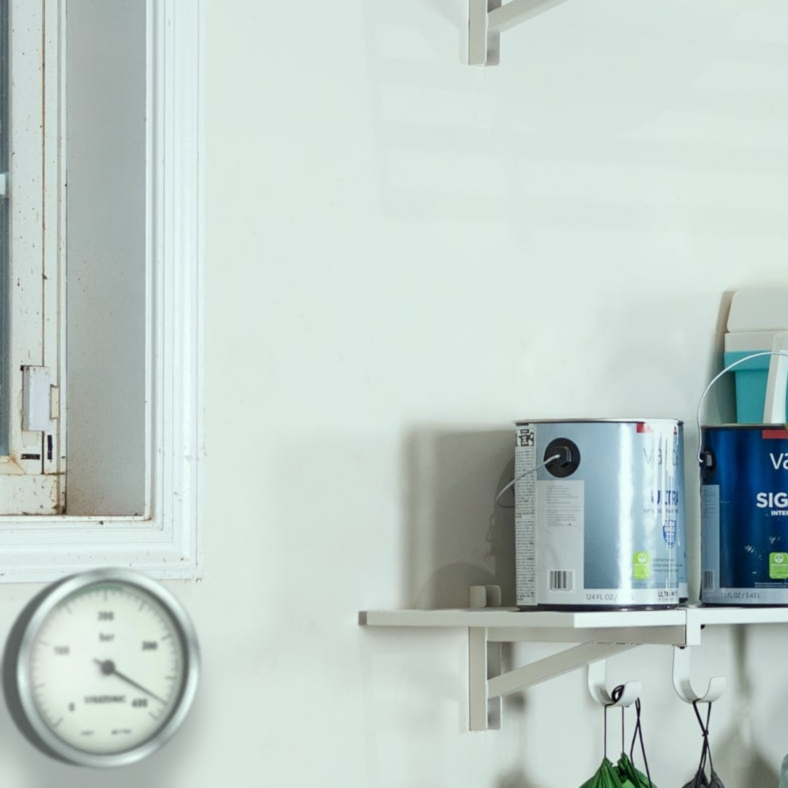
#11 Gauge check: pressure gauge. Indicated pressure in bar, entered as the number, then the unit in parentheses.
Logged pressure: 380 (bar)
